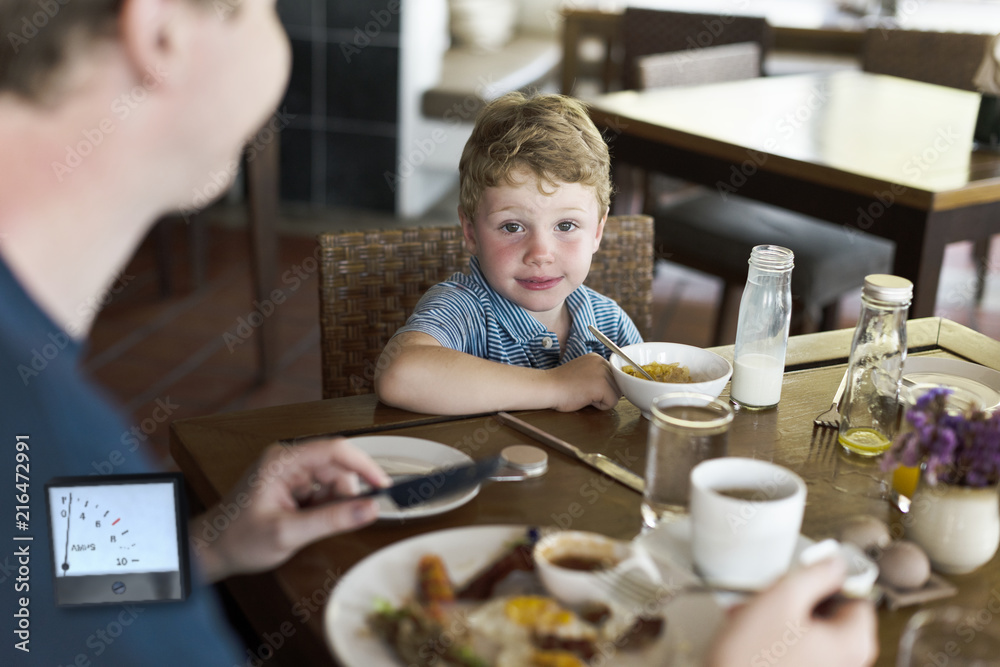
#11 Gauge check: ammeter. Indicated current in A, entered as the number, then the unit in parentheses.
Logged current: 2 (A)
